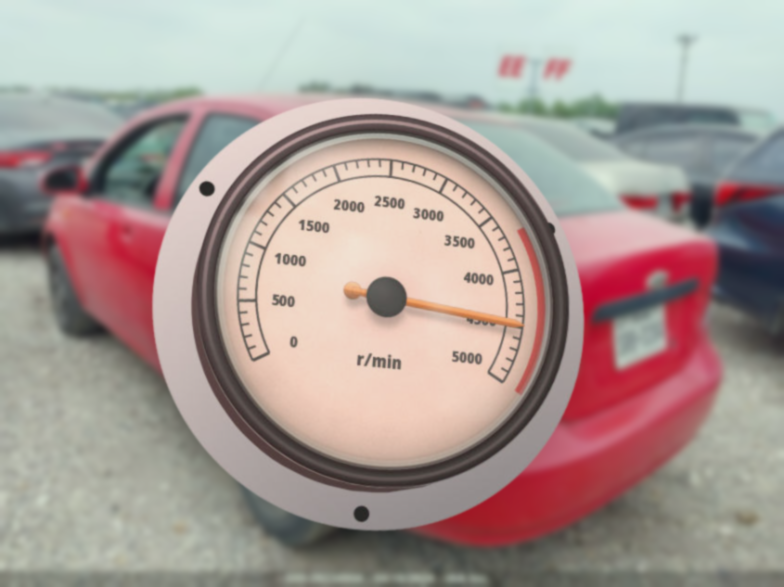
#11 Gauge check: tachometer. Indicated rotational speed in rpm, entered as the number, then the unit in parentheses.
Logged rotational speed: 4500 (rpm)
